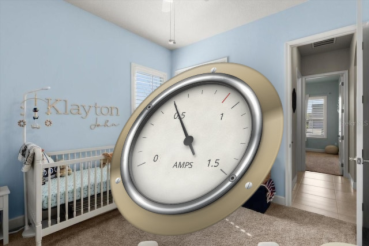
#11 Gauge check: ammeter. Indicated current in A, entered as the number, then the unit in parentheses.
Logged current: 0.5 (A)
